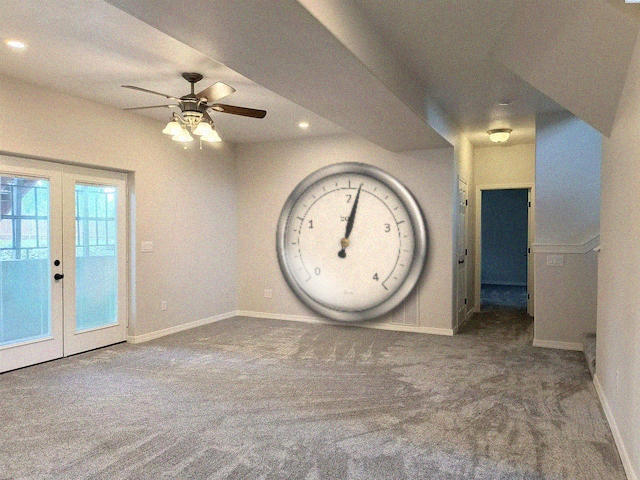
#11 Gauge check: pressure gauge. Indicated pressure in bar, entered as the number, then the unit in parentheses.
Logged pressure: 2.2 (bar)
